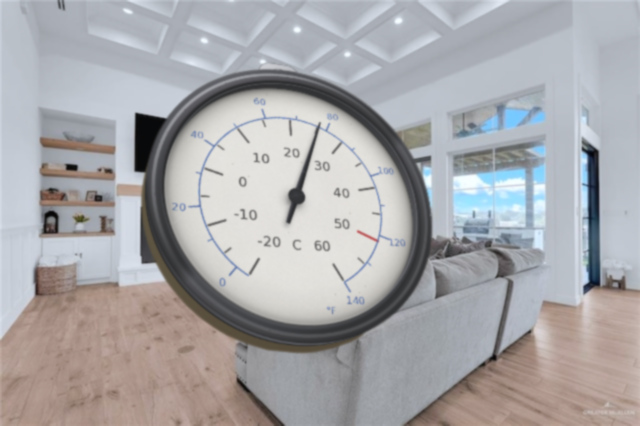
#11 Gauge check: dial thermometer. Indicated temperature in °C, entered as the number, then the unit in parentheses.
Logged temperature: 25 (°C)
